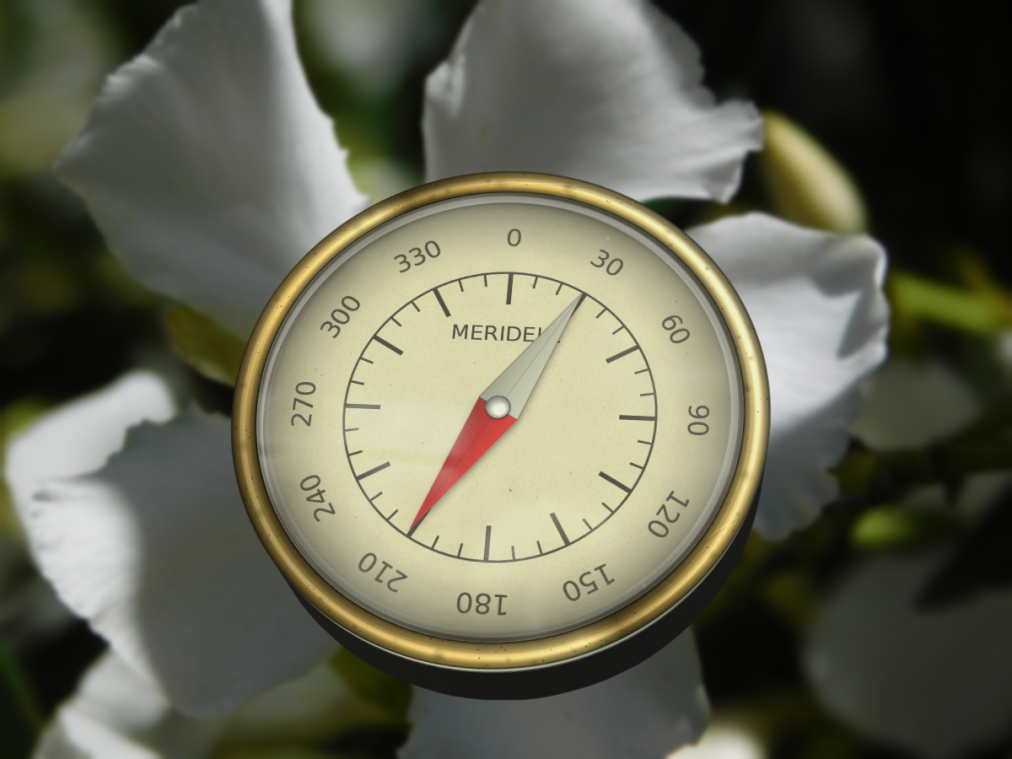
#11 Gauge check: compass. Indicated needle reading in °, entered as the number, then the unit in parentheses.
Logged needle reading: 210 (°)
